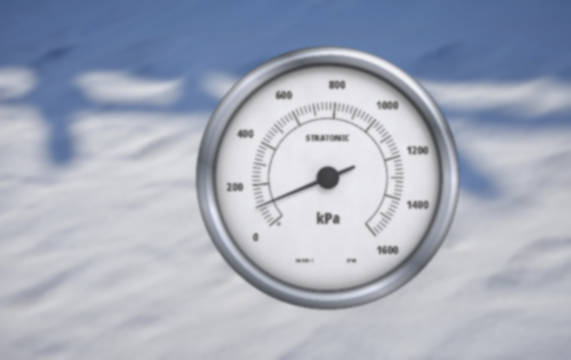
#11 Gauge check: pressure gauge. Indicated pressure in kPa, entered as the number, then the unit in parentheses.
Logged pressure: 100 (kPa)
